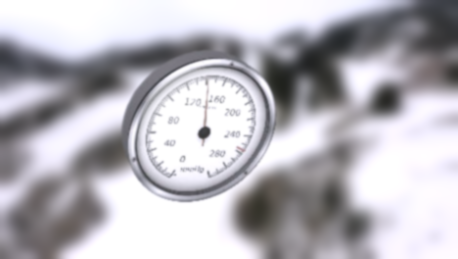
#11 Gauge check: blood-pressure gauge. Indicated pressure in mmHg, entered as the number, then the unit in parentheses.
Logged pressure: 140 (mmHg)
